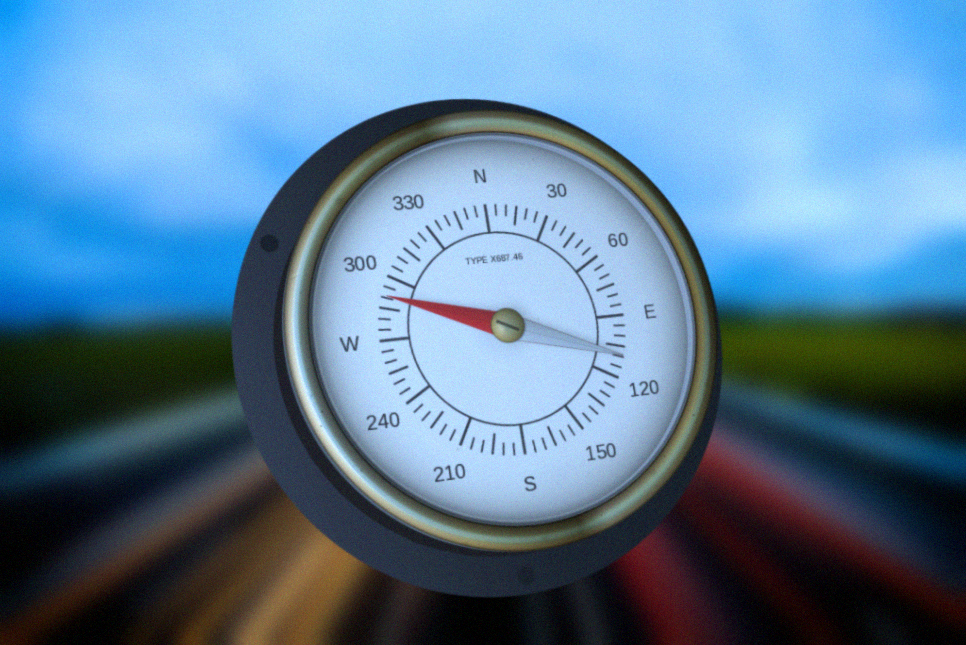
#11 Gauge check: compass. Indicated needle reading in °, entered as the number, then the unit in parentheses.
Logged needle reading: 290 (°)
